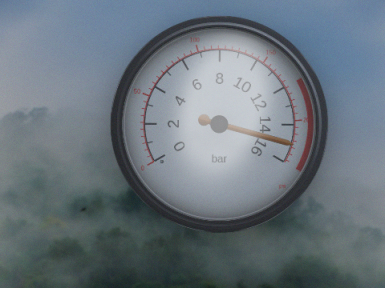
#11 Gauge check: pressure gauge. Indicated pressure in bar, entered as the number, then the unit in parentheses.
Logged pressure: 15 (bar)
